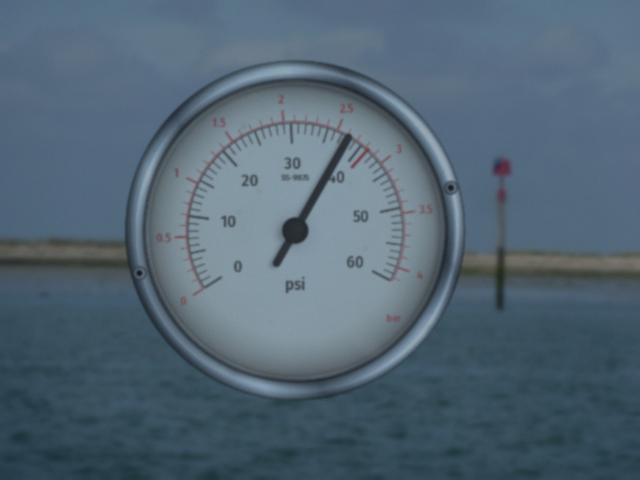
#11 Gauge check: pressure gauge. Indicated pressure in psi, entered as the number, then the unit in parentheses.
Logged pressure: 38 (psi)
